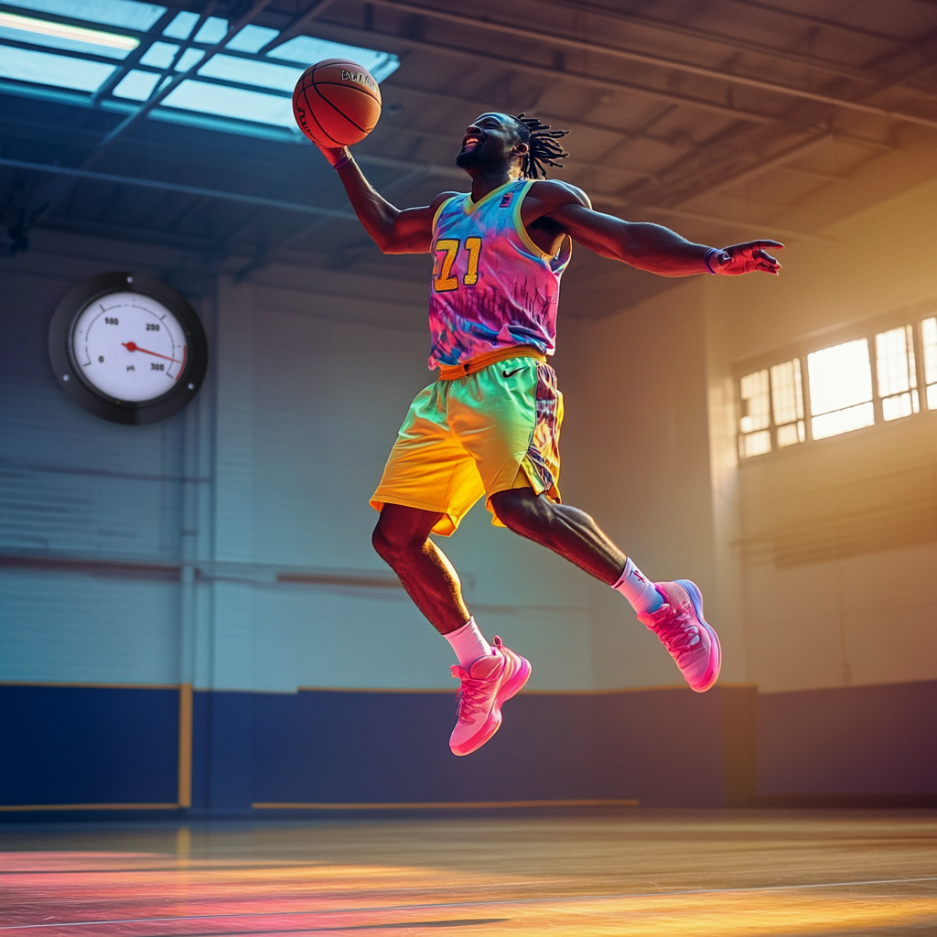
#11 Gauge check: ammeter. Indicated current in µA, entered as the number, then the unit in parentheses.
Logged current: 275 (µA)
